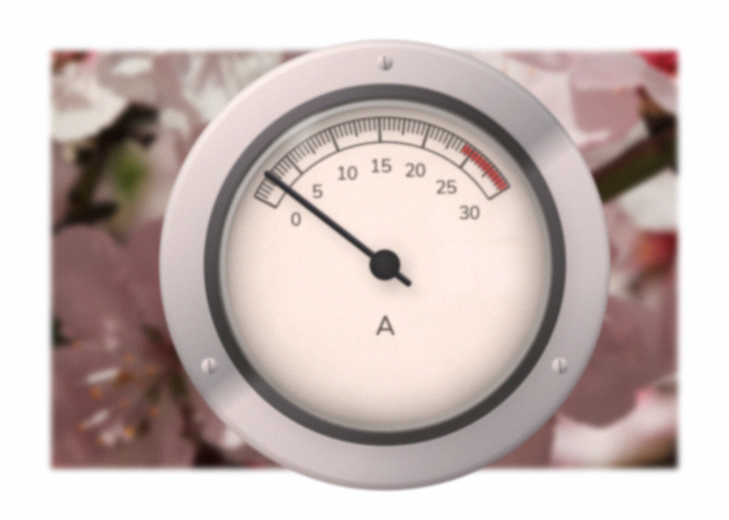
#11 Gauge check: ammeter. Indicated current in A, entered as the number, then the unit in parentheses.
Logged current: 2.5 (A)
